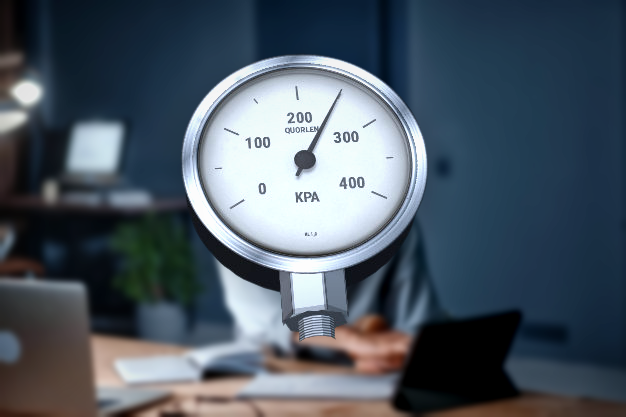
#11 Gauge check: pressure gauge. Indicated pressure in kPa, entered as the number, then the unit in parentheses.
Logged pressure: 250 (kPa)
